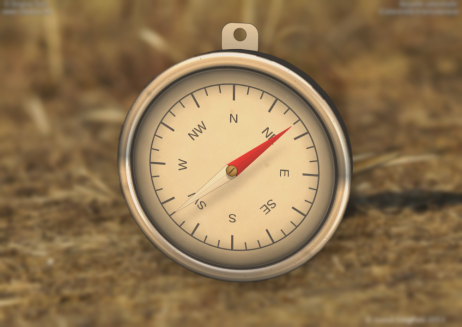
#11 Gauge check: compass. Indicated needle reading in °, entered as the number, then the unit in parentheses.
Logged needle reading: 50 (°)
